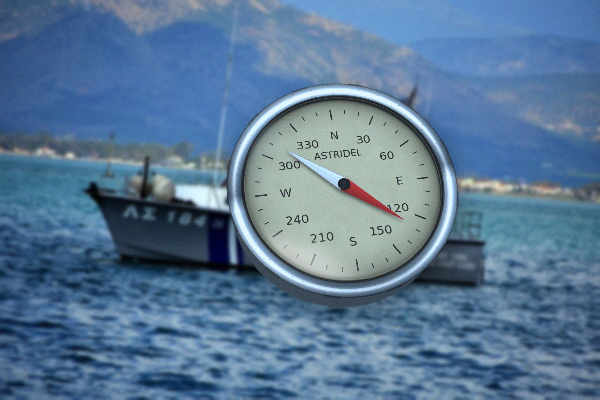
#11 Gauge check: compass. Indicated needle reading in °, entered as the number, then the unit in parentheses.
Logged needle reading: 130 (°)
